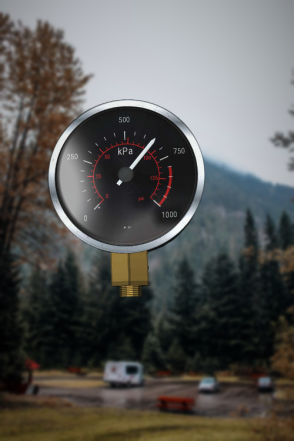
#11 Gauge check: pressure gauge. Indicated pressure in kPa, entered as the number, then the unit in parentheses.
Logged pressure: 650 (kPa)
